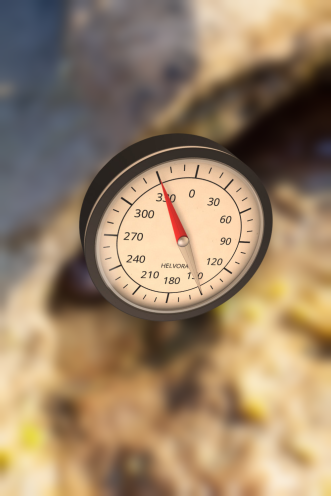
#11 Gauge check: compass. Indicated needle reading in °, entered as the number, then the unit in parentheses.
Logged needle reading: 330 (°)
